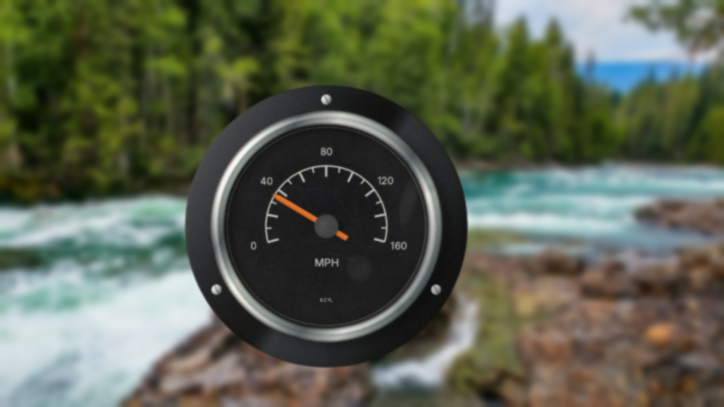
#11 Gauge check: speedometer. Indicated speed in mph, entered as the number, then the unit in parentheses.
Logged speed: 35 (mph)
